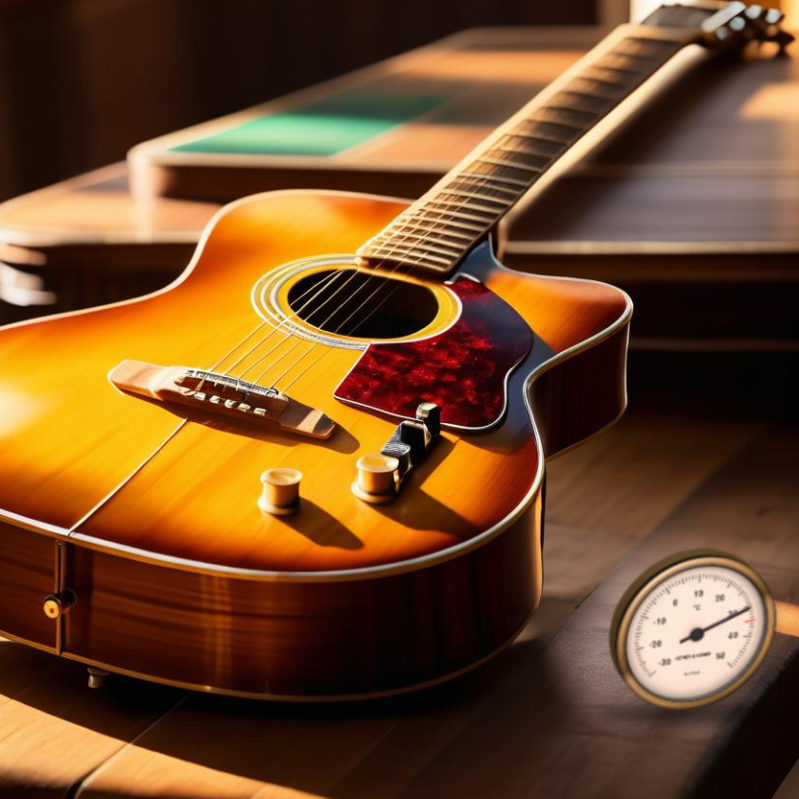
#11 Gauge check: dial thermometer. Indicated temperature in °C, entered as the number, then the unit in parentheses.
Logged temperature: 30 (°C)
